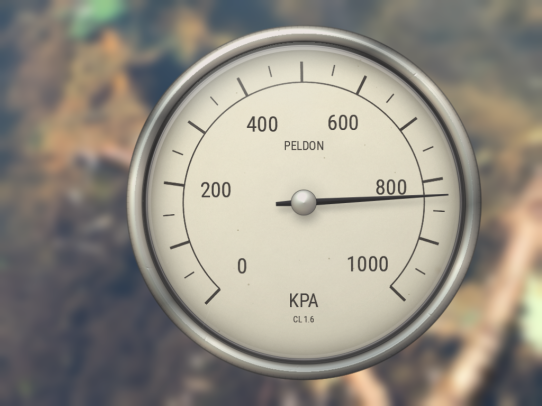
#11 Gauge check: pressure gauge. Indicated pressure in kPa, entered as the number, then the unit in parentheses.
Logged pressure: 825 (kPa)
